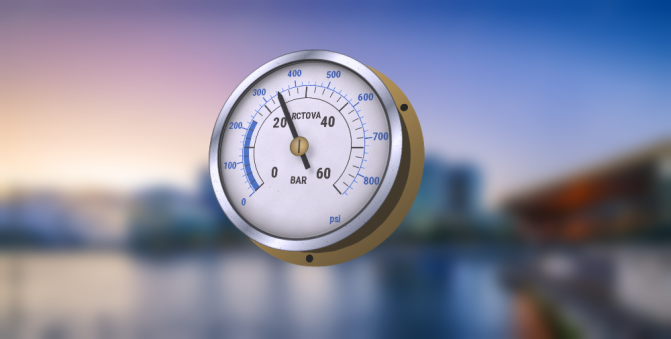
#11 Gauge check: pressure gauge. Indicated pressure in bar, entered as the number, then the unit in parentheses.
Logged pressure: 24 (bar)
